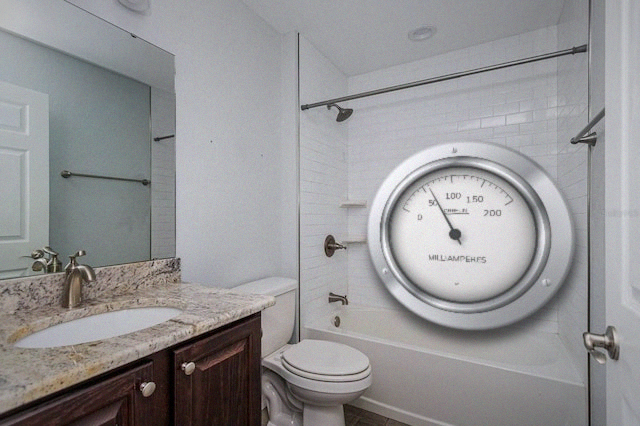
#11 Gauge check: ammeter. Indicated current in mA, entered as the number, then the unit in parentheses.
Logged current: 60 (mA)
